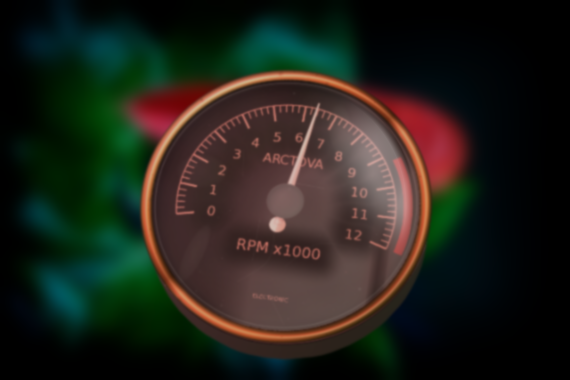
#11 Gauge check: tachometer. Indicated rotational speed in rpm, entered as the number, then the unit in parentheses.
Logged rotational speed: 6400 (rpm)
